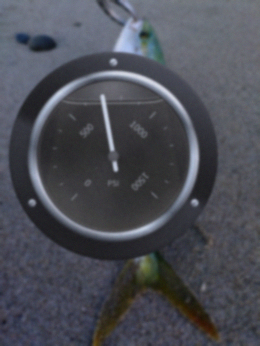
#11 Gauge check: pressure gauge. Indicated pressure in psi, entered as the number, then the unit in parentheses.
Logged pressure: 700 (psi)
